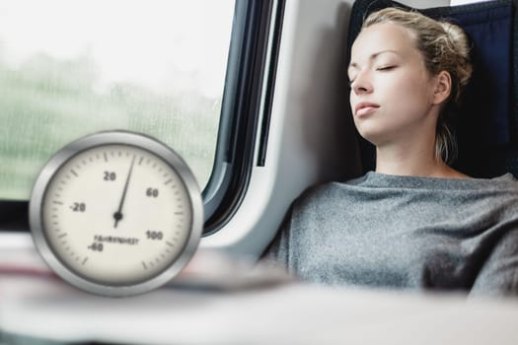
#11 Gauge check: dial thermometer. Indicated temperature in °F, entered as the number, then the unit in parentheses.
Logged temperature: 36 (°F)
